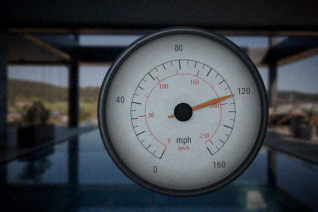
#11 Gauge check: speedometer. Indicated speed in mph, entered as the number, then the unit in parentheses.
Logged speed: 120 (mph)
